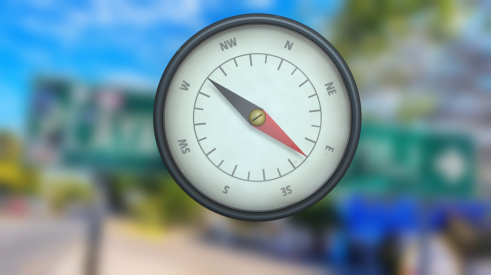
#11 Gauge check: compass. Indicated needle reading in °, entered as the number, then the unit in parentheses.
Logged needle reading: 105 (°)
